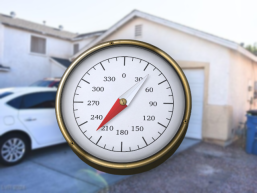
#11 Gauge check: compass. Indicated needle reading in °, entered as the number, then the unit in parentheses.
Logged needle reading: 220 (°)
